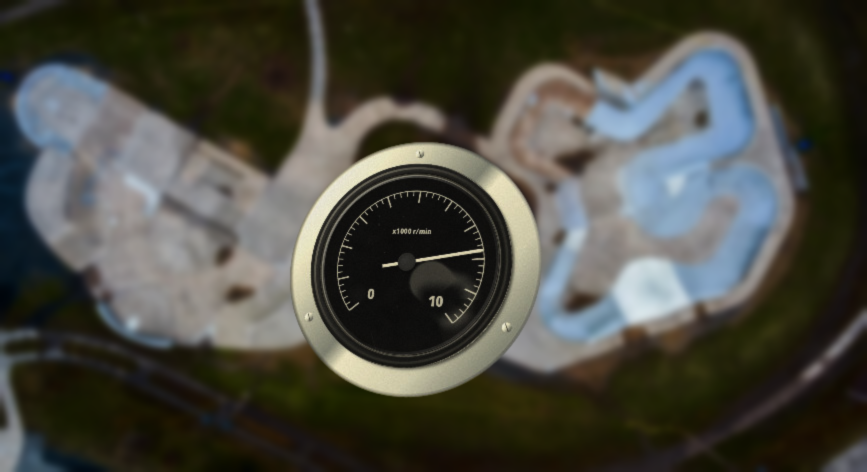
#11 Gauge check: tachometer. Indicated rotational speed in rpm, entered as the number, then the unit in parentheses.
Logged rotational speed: 7800 (rpm)
